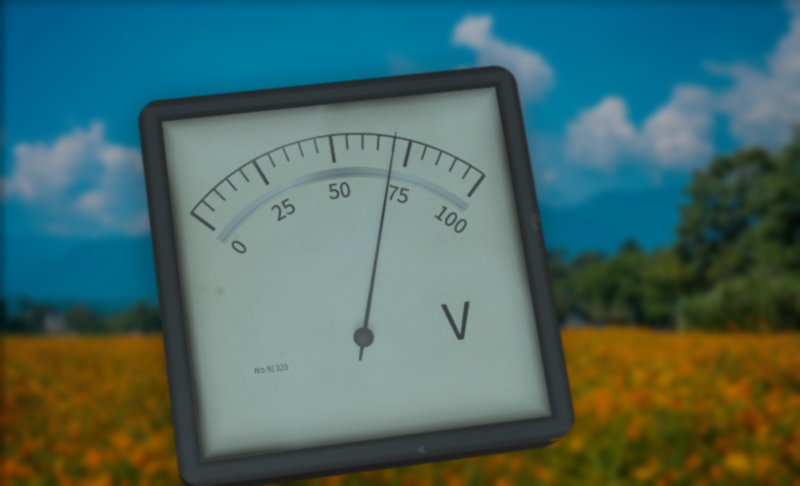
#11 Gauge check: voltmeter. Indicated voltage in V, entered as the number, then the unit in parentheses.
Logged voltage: 70 (V)
